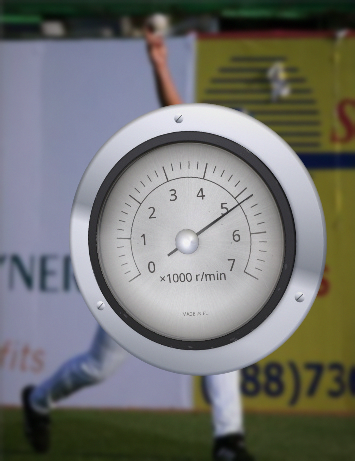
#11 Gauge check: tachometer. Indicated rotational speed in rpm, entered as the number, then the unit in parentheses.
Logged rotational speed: 5200 (rpm)
